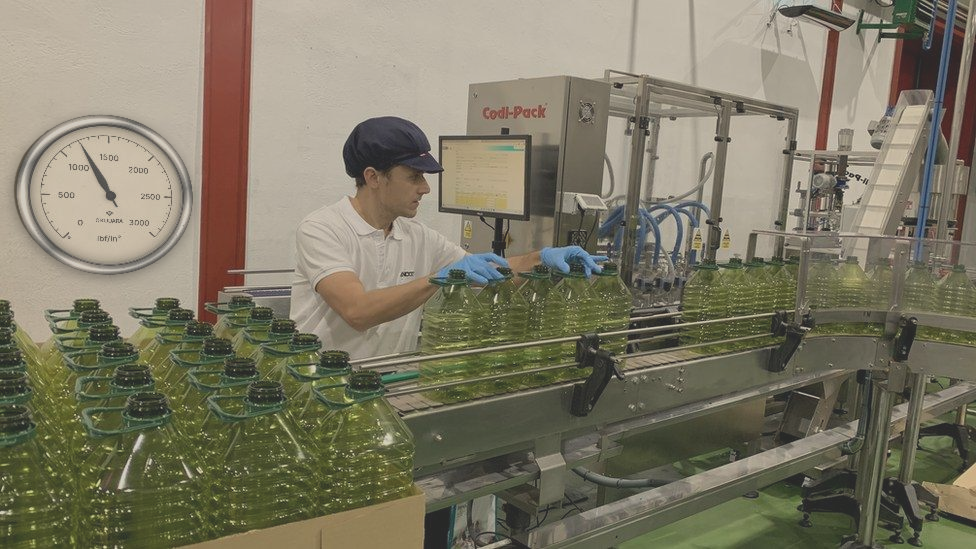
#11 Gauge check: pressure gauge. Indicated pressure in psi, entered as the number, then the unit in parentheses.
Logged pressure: 1200 (psi)
